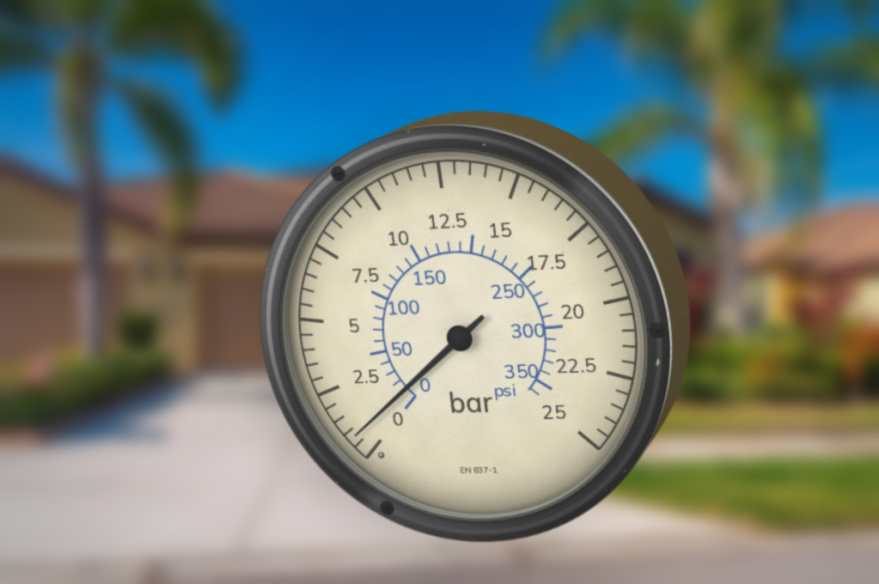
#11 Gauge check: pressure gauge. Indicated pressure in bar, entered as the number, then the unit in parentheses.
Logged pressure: 0.75 (bar)
